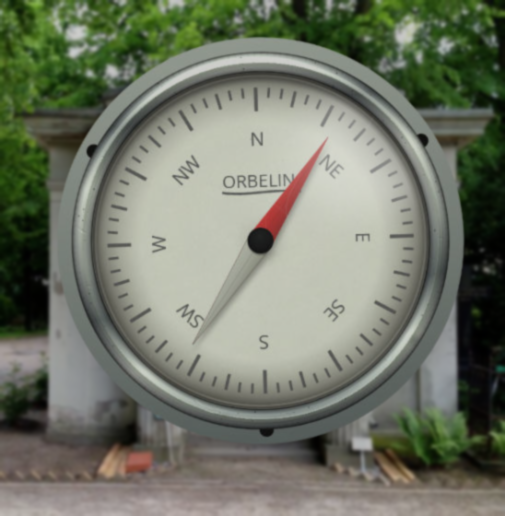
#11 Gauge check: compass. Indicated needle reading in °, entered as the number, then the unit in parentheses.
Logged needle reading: 35 (°)
